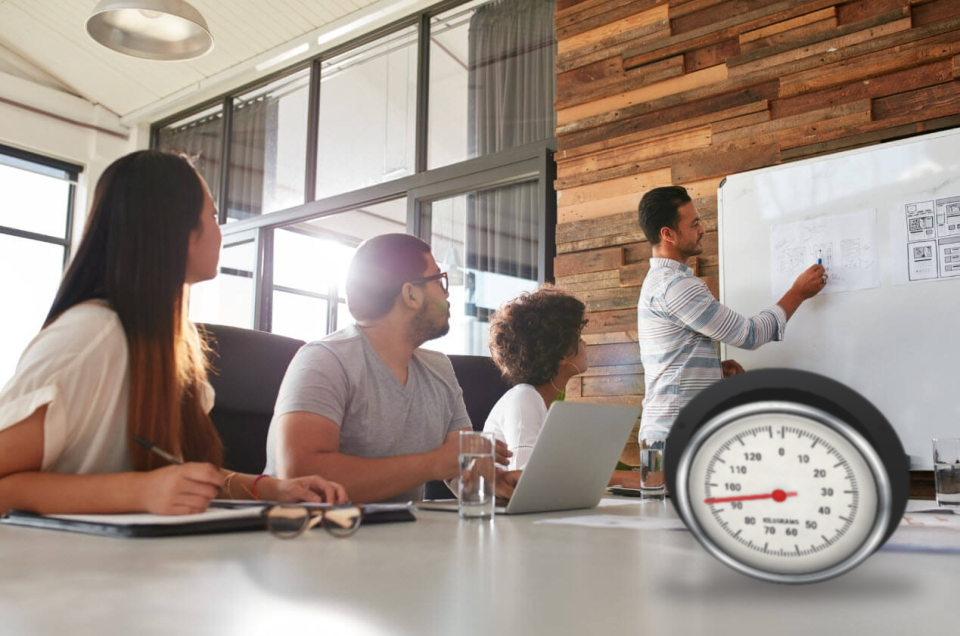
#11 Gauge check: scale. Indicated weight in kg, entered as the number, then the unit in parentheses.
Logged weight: 95 (kg)
